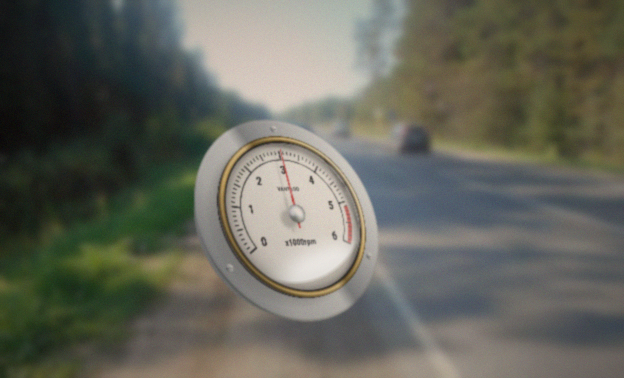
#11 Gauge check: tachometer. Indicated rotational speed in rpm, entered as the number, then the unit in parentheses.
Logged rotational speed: 3000 (rpm)
